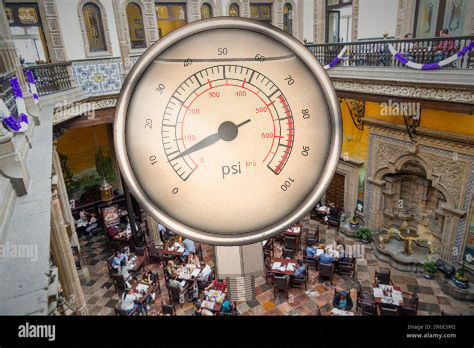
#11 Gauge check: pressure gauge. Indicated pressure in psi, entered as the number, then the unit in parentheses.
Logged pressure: 8 (psi)
